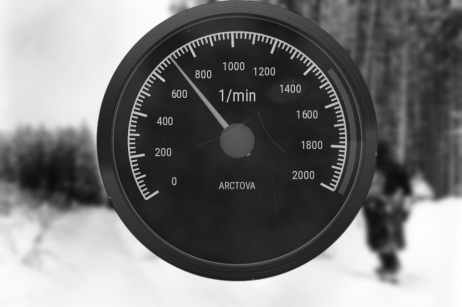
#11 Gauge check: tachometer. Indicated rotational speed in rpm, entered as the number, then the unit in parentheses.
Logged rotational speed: 700 (rpm)
